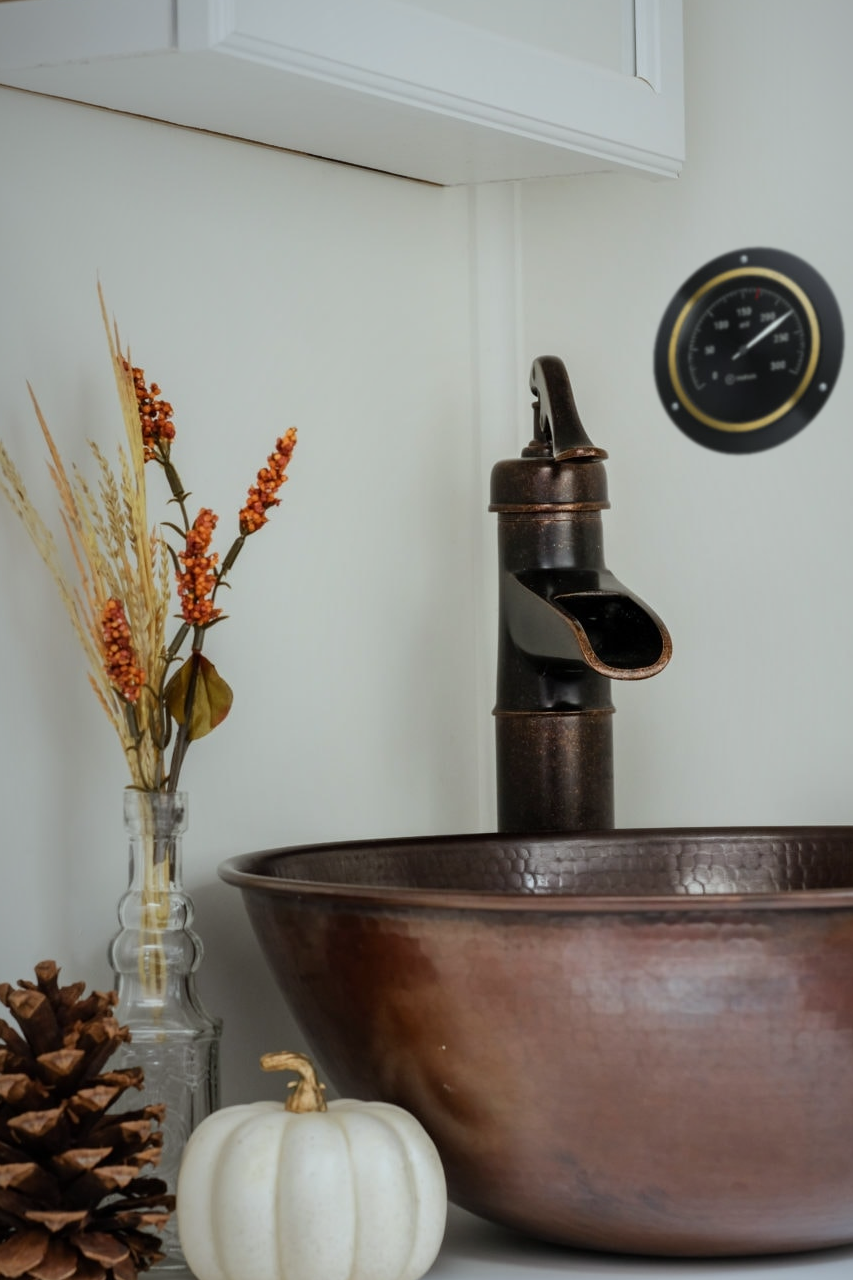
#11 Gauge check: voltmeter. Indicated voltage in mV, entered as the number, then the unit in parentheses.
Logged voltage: 225 (mV)
